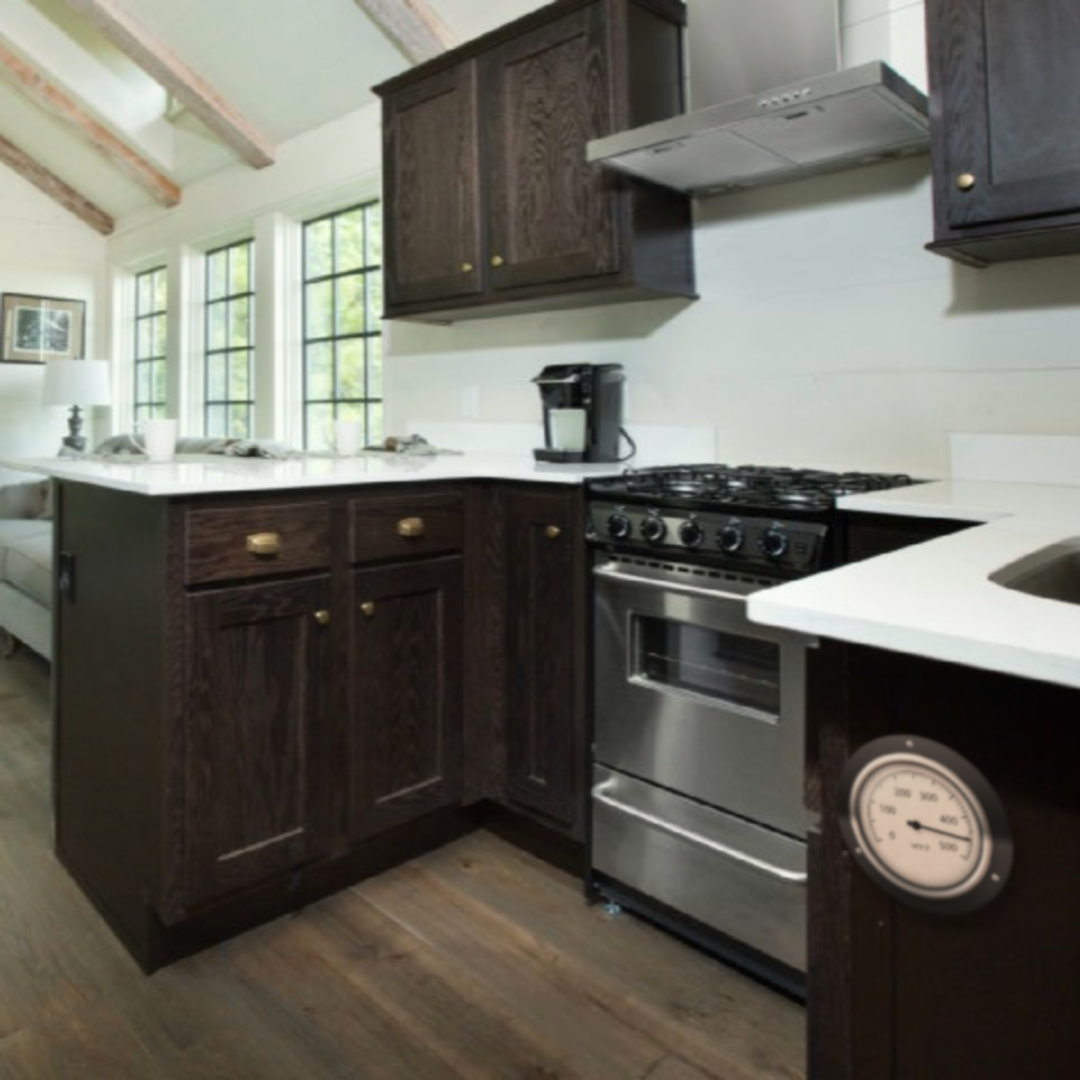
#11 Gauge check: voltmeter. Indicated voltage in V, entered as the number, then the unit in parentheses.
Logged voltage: 450 (V)
